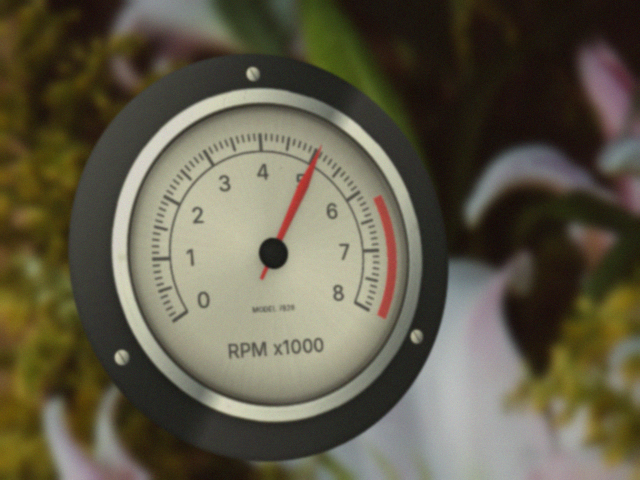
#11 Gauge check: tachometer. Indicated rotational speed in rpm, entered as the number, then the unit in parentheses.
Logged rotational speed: 5000 (rpm)
